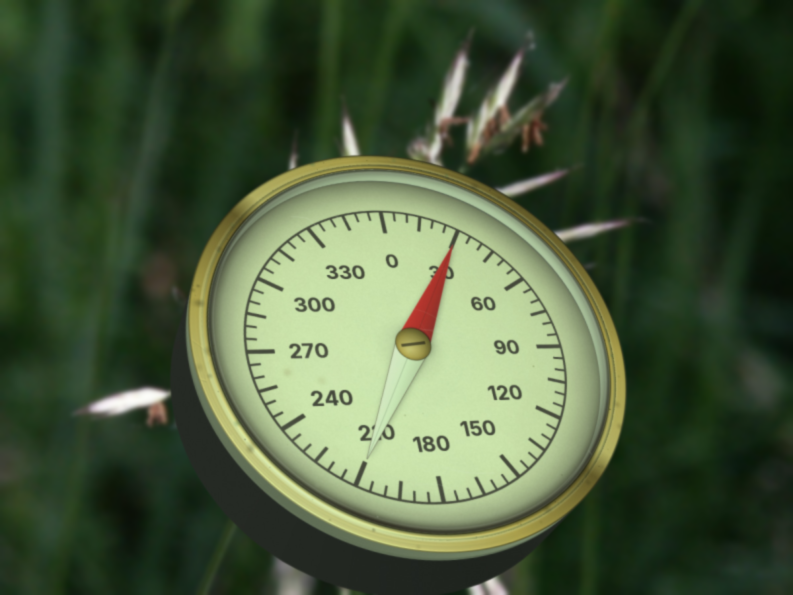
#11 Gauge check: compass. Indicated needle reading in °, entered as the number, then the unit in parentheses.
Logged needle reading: 30 (°)
